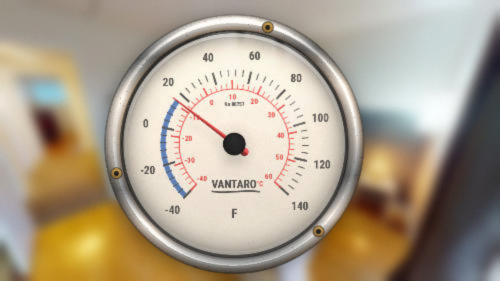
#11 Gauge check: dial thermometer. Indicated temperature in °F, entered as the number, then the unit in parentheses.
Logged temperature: 16 (°F)
